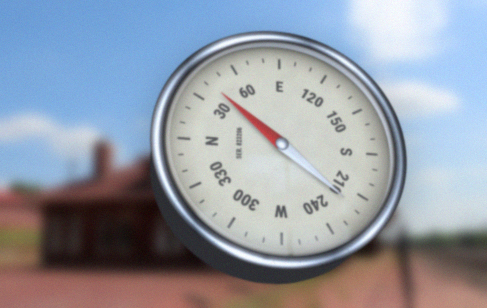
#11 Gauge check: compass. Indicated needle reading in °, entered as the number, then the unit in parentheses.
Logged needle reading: 40 (°)
